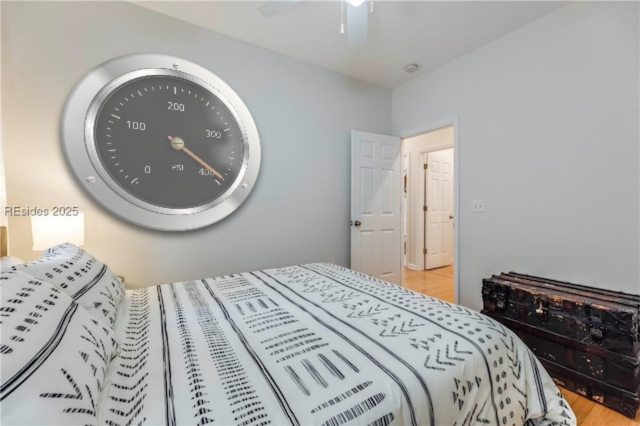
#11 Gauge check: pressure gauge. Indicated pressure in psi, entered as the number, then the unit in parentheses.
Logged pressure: 390 (psi)
